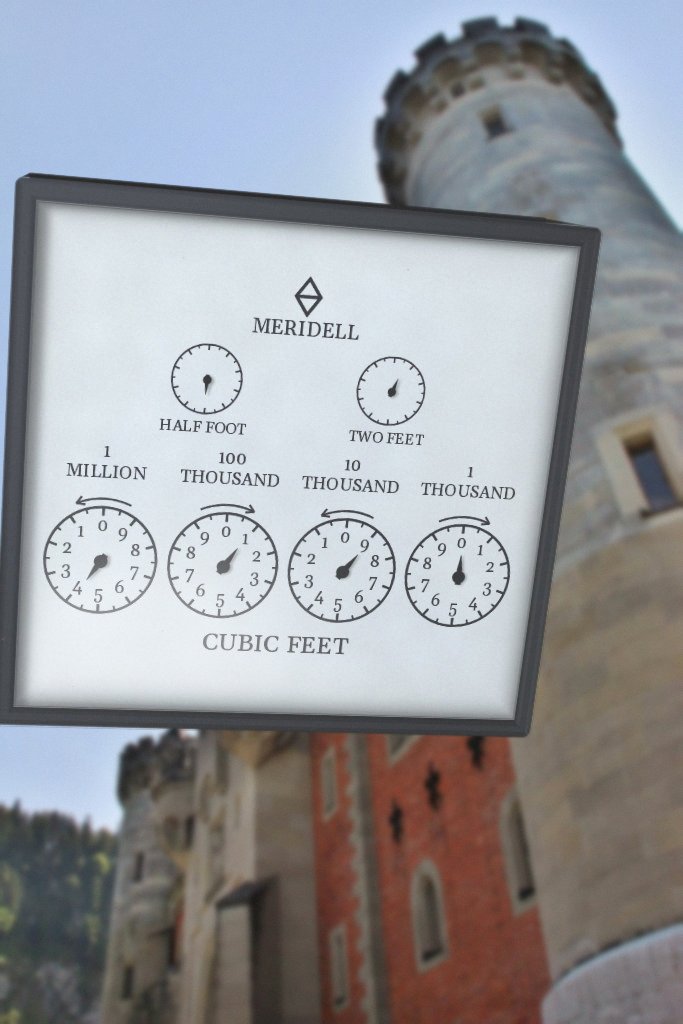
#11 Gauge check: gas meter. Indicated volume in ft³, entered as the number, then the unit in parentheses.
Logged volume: 409000 (ft³)
